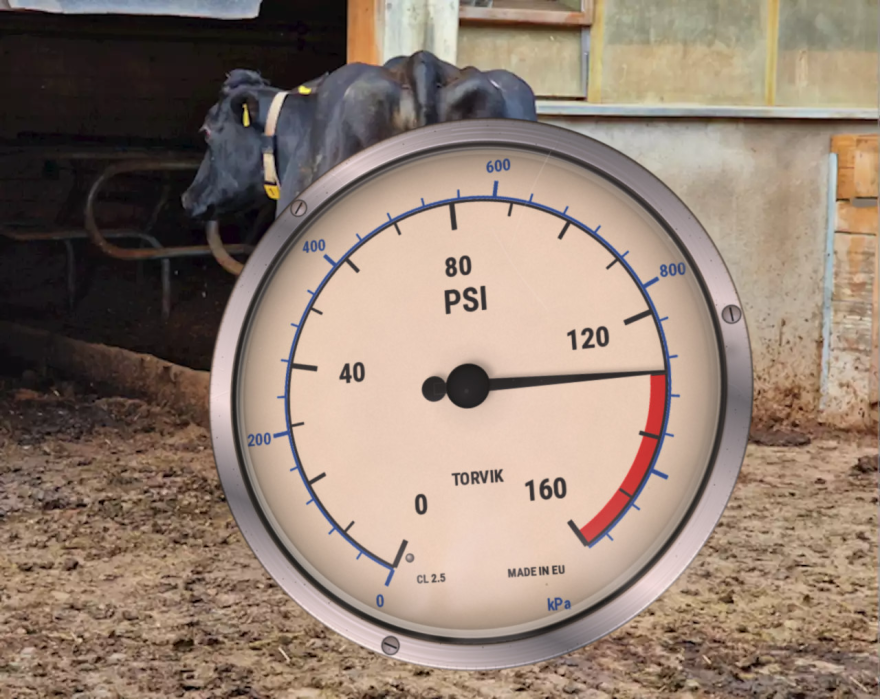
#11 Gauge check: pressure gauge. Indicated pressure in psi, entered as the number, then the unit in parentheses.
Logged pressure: 130 (psi)
